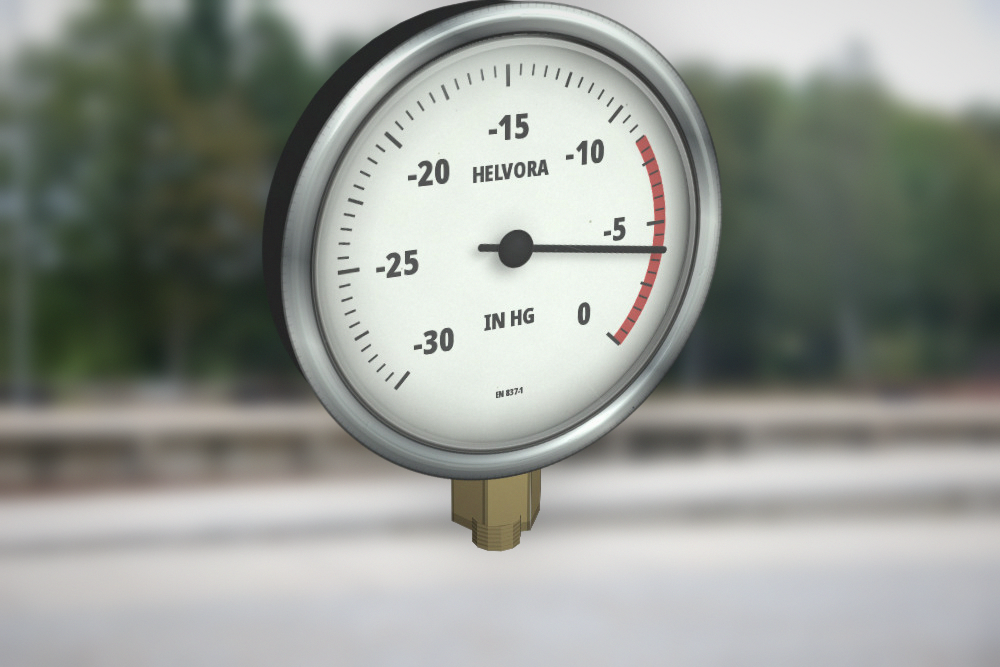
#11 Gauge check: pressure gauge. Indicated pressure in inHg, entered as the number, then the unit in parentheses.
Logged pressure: -4 (inHg)
